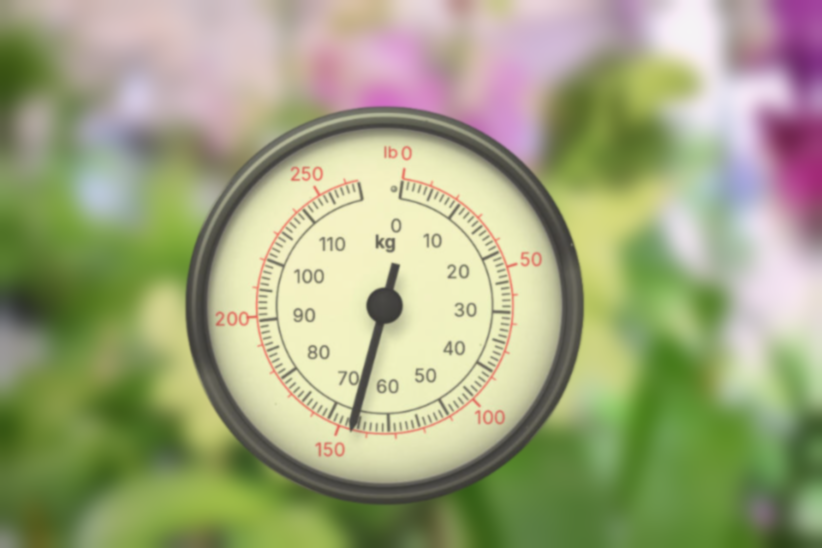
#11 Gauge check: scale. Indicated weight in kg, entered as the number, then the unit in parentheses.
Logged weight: 66 (kg)
